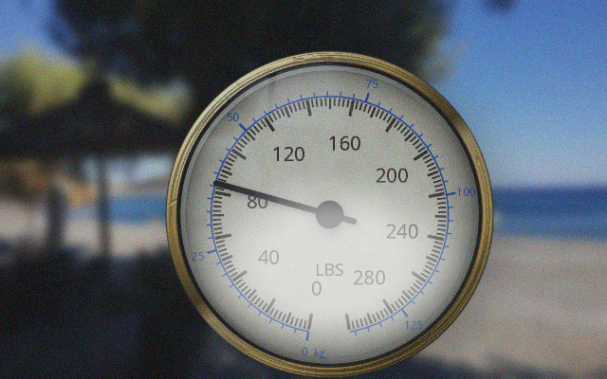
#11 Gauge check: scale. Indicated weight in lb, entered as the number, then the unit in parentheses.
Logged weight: 84 (lb)
